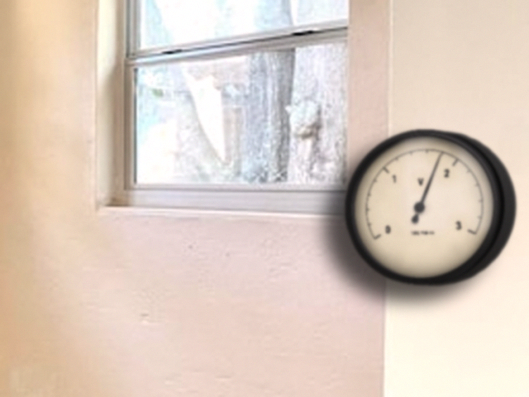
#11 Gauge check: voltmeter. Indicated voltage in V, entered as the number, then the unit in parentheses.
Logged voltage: 1.8 (V)
